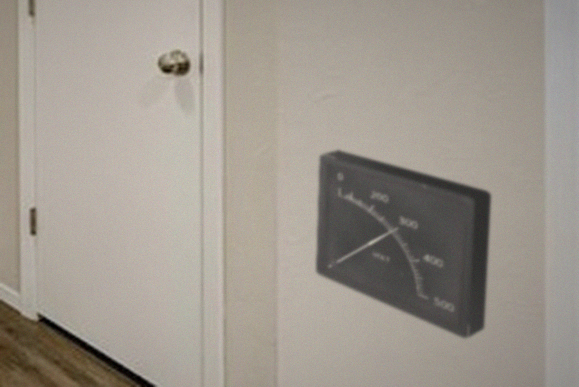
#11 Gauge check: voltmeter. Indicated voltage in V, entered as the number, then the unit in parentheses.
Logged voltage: 300 (V)
